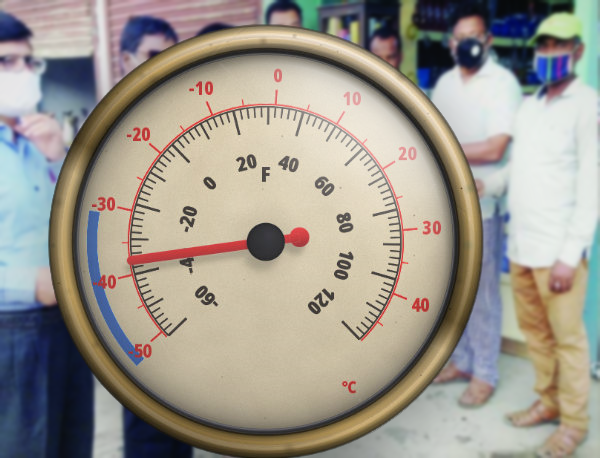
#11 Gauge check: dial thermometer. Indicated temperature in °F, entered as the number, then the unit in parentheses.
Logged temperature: -36 (°F)
